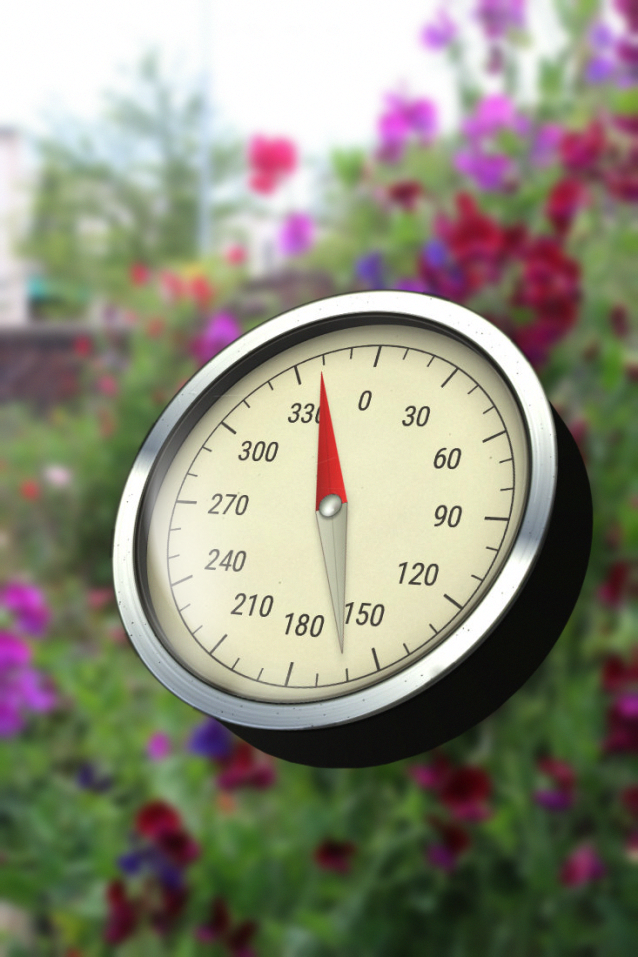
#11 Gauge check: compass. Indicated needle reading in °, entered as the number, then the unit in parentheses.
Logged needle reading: 340 (°)
